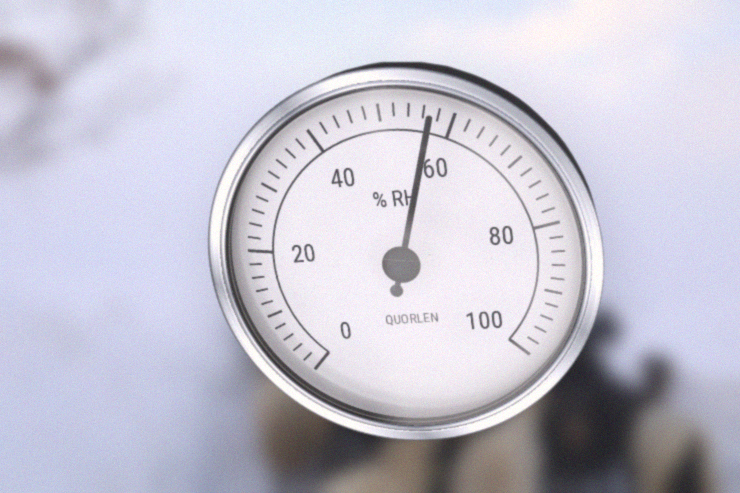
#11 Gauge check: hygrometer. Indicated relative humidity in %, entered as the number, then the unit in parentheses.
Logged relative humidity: 57 (%)
